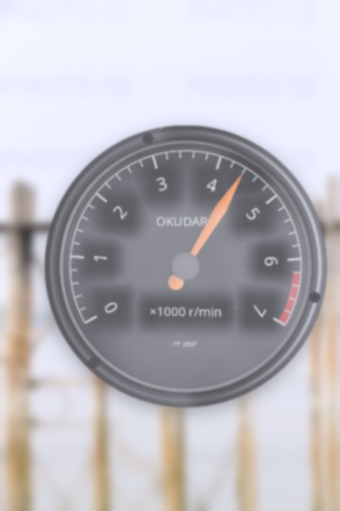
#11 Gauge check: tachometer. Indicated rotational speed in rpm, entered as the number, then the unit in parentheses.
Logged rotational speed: 4400 (rpm)
